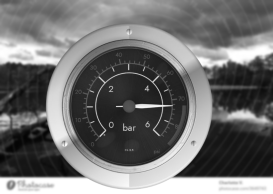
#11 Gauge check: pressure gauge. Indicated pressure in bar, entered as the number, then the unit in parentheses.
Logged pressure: 5 (bar)
